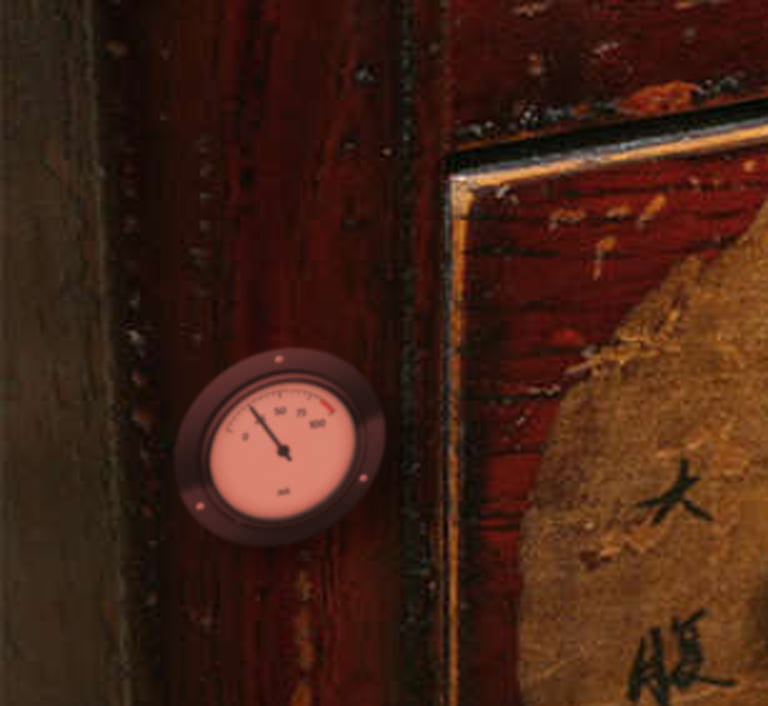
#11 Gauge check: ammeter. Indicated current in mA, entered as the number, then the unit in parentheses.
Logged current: 25 (mA)
